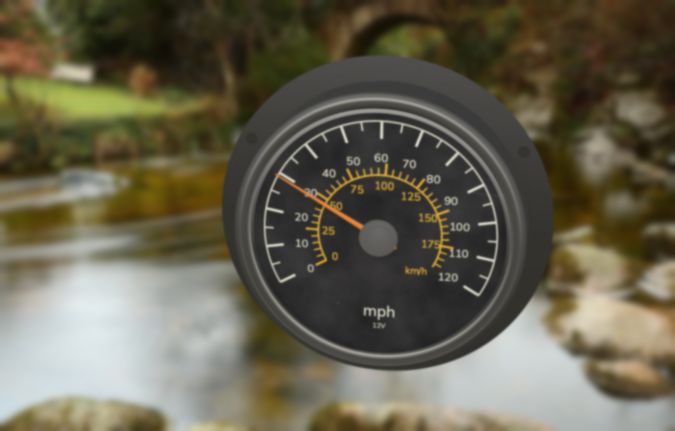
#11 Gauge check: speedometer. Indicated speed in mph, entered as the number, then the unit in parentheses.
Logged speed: 30 (mph)
